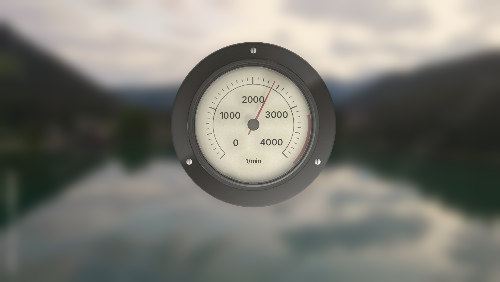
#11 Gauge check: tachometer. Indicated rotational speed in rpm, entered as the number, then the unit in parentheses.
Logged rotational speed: 2400 (rpm)
